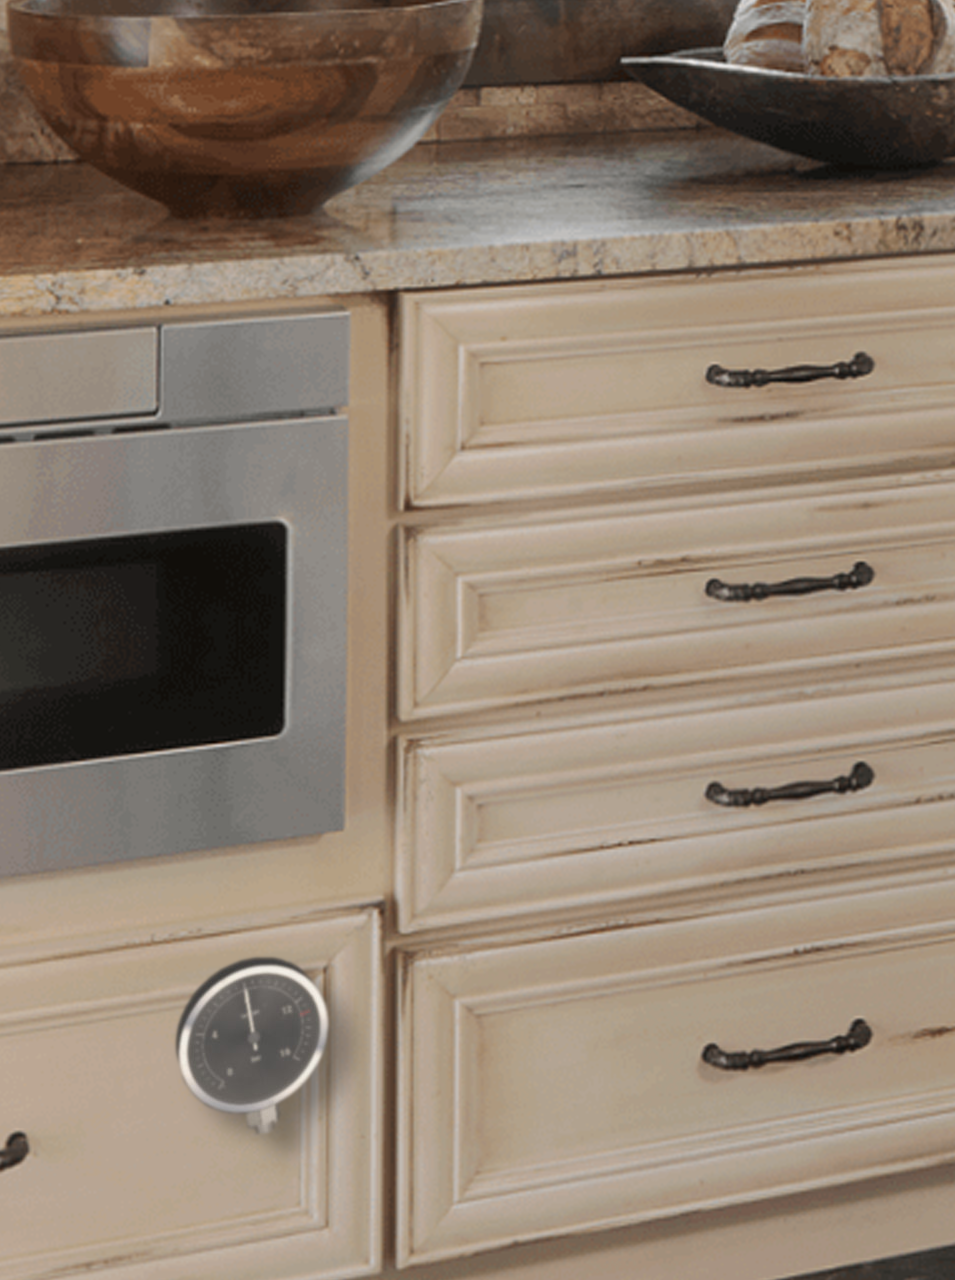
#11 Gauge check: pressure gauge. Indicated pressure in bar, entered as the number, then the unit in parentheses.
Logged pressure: 8 (bar)
